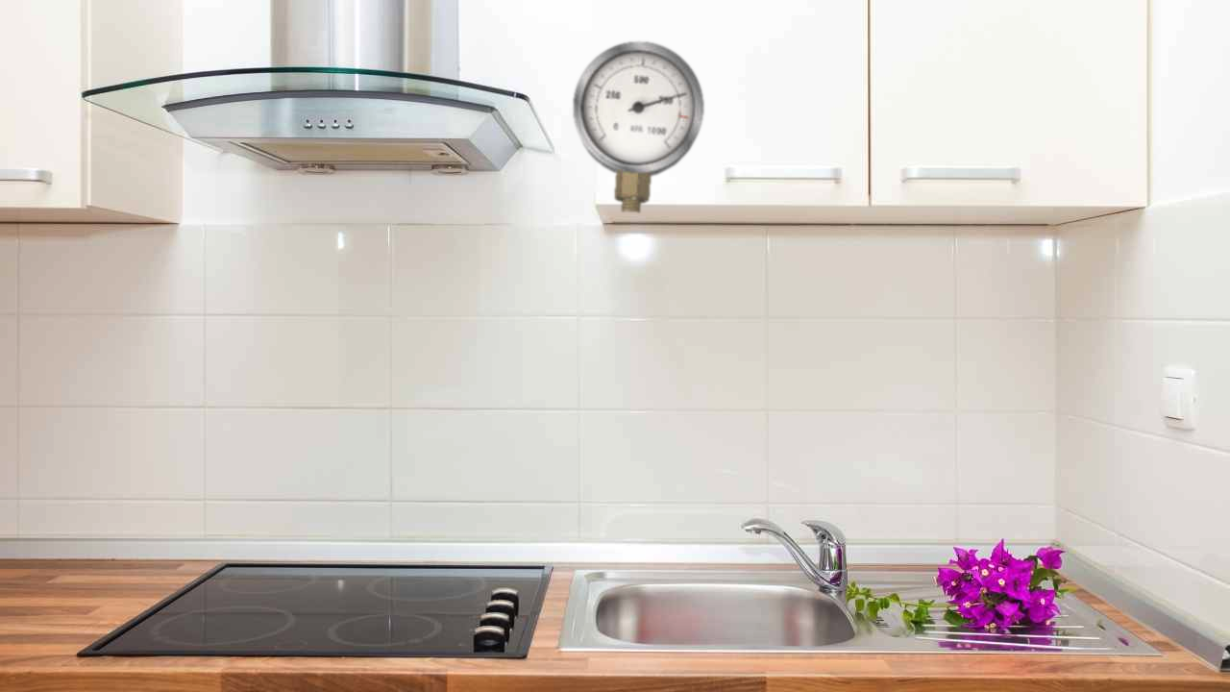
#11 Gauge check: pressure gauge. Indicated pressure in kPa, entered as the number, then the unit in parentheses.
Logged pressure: 750 (kPa)
